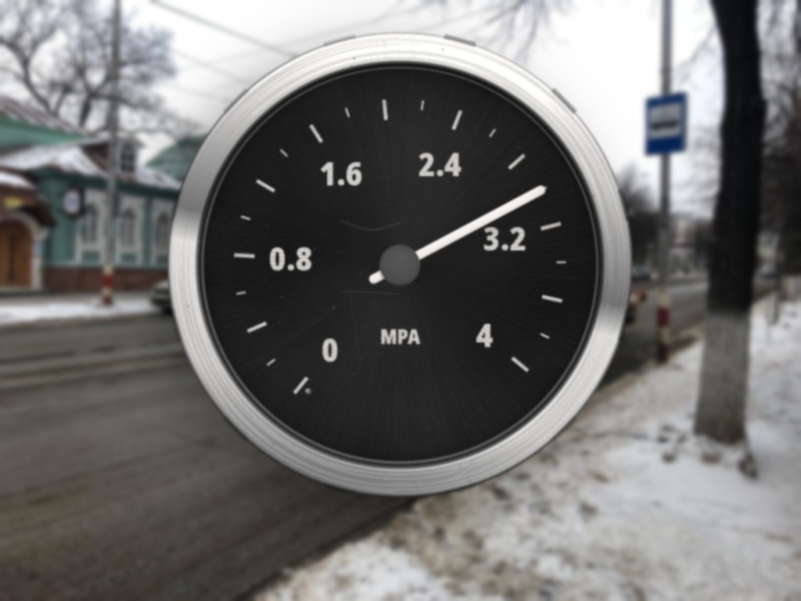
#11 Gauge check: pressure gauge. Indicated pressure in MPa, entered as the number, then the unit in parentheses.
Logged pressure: 3 (MPa)
